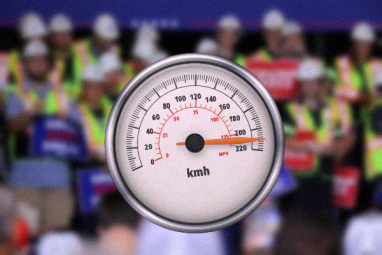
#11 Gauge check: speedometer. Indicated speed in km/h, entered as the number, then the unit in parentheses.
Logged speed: 210 (km/h)
